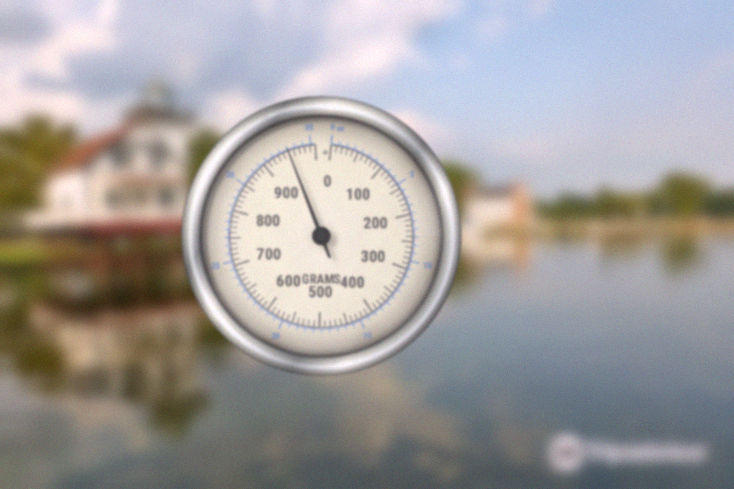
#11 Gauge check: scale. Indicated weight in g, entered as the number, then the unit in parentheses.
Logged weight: 950 (g)
